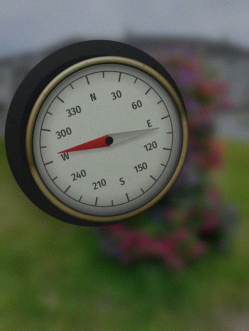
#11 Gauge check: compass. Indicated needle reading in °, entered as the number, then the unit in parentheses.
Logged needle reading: 277.5 (°)
